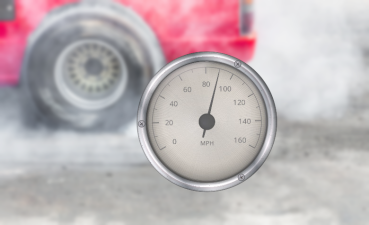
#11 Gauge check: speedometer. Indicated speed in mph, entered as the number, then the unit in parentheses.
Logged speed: 90 (mph)
